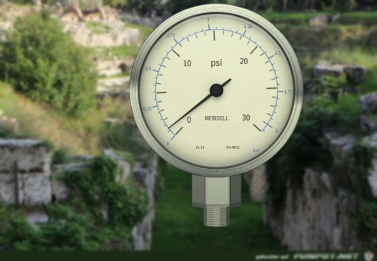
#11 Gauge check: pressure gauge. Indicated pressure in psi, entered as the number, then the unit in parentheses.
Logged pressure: 1 (psi)
